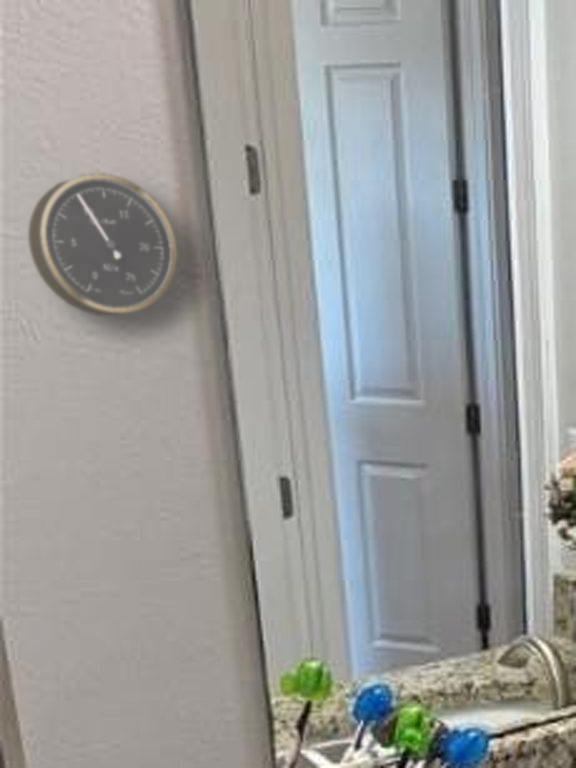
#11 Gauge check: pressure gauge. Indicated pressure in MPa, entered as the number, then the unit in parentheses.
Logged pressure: 10 (MPa)
